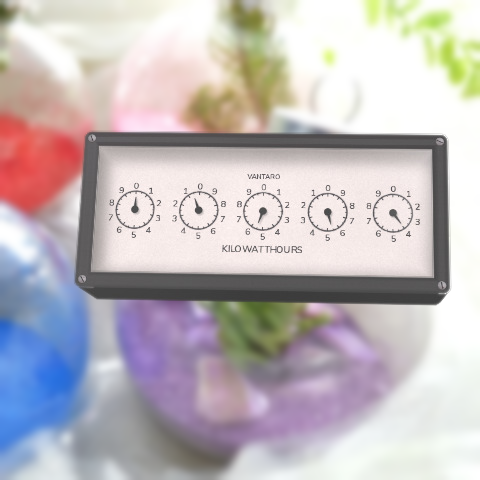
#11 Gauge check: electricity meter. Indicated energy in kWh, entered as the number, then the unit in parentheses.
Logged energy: 554 (kWh)
